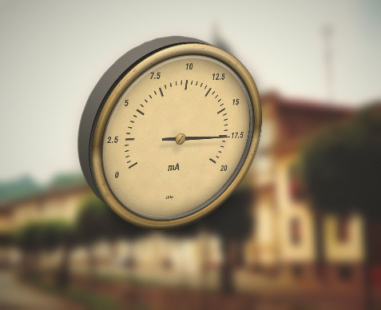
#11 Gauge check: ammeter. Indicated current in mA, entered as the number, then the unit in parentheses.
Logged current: 17.5 (mA)
